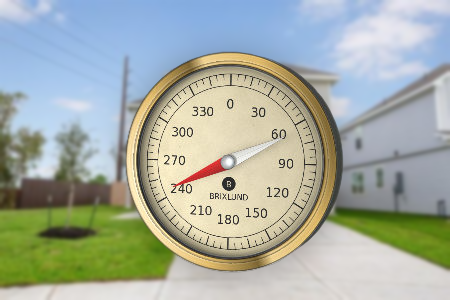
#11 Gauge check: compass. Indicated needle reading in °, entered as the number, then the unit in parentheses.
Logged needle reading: 245 (°)
